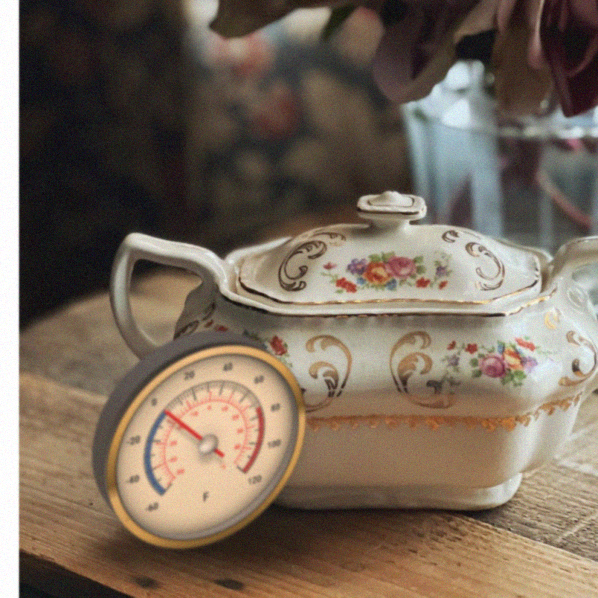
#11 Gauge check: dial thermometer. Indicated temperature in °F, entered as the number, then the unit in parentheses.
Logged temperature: 0 (°F)
